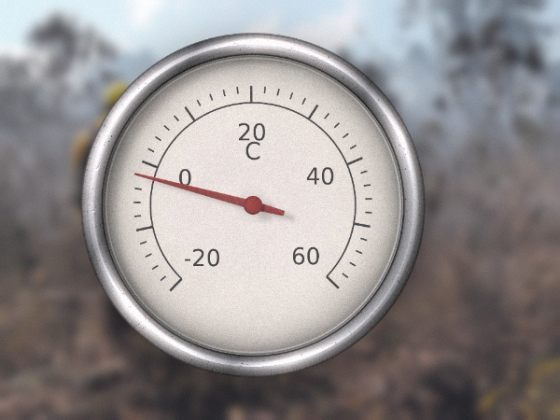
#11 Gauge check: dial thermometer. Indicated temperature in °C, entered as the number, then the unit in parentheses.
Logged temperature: -2 (°C)
